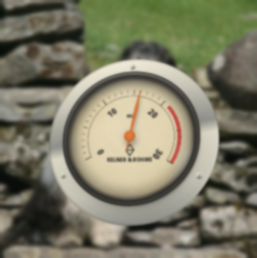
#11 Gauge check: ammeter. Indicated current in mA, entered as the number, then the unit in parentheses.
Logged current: 16 (mA)
